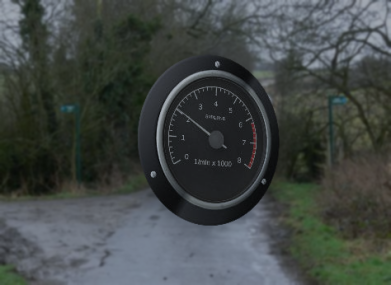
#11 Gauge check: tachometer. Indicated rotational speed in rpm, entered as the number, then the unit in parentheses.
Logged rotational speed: 2000 (rpm)
